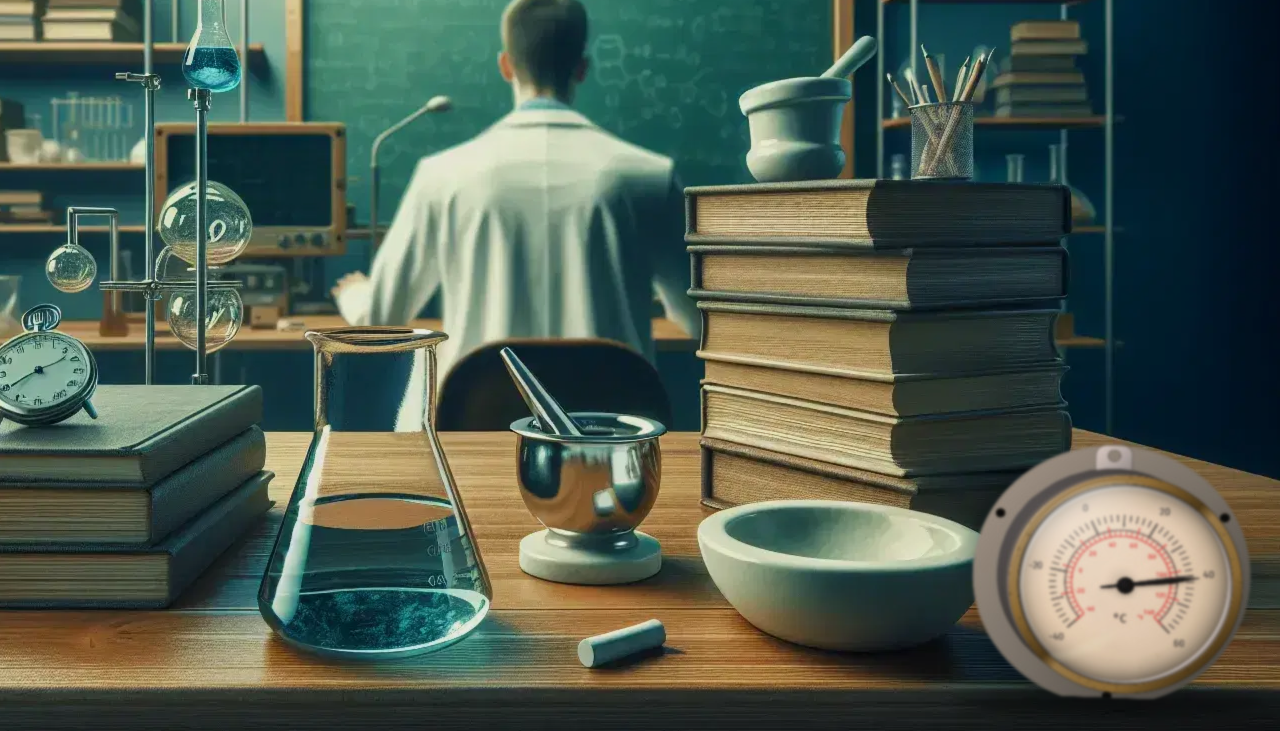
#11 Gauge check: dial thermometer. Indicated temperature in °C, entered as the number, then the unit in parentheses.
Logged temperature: 40 (°C)
